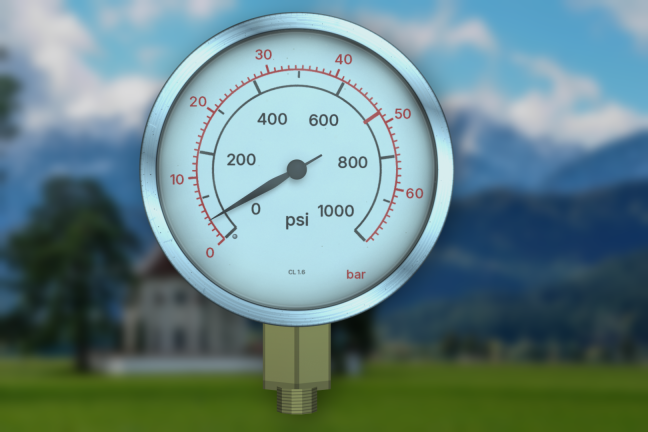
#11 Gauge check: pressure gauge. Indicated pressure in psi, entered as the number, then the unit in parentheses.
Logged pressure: 50 (psi)
